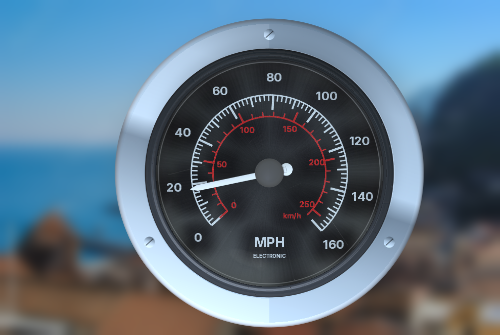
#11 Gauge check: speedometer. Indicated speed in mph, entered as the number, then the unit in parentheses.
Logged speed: 18 (mph)
